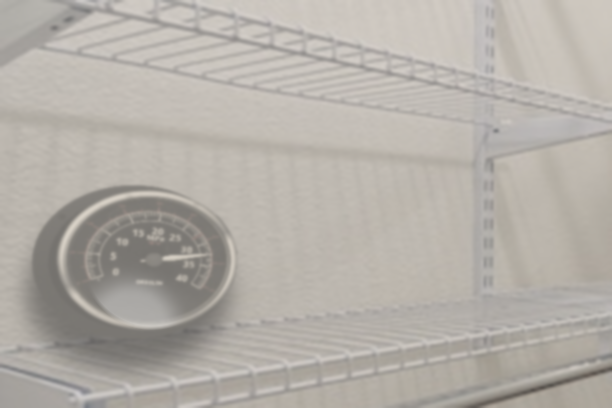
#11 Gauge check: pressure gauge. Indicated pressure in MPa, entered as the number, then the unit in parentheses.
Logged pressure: 32.5 (MPa)
